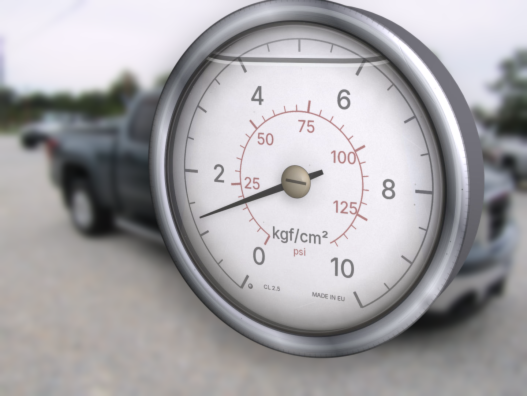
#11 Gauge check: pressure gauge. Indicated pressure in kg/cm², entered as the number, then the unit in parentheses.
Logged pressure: 1.25 (kg/cm²)
